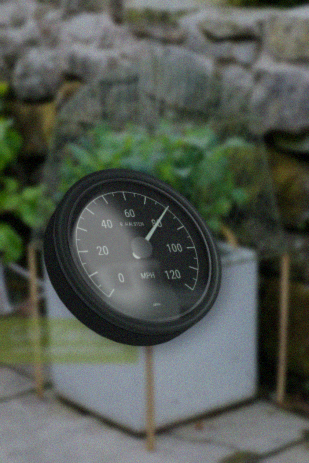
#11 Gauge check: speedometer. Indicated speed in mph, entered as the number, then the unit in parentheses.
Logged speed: 80 (mph)
